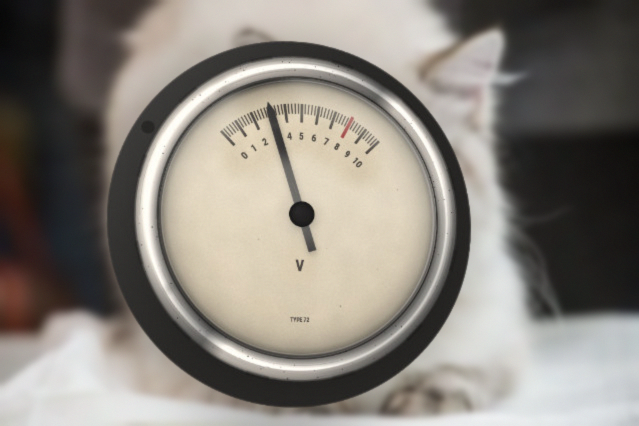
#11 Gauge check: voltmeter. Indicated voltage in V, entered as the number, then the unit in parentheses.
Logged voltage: 3 (V)
